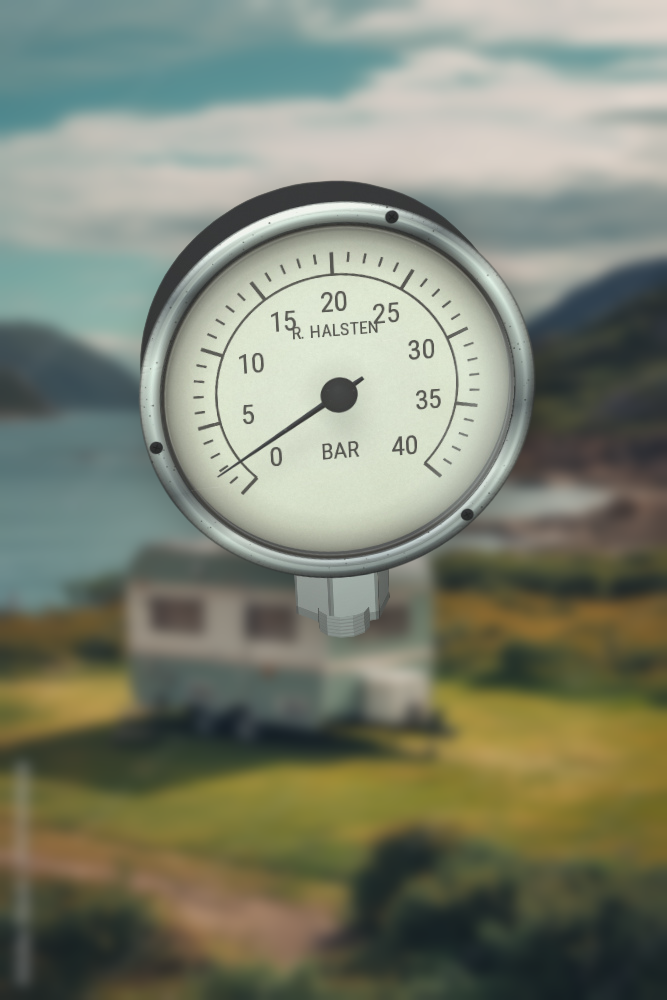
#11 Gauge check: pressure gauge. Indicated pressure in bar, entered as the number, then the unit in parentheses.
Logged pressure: 2 (bar)
